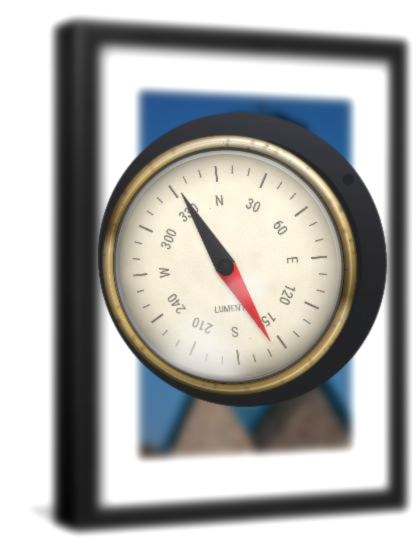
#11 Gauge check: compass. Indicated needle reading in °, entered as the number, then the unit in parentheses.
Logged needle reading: 155 (°)
